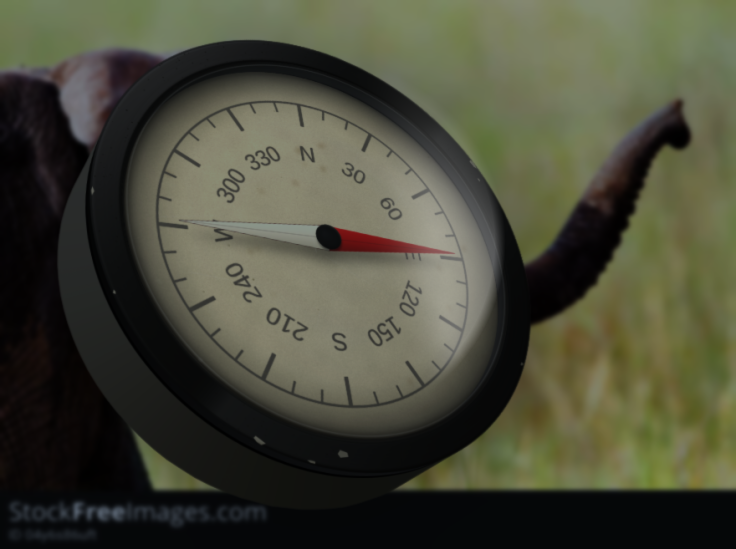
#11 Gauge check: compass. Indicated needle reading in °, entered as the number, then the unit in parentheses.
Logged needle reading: 90 (°)
